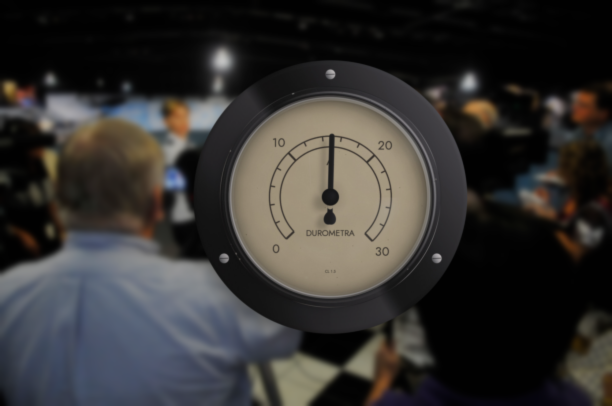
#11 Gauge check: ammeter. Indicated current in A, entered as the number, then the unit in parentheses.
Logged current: 15 (A)
